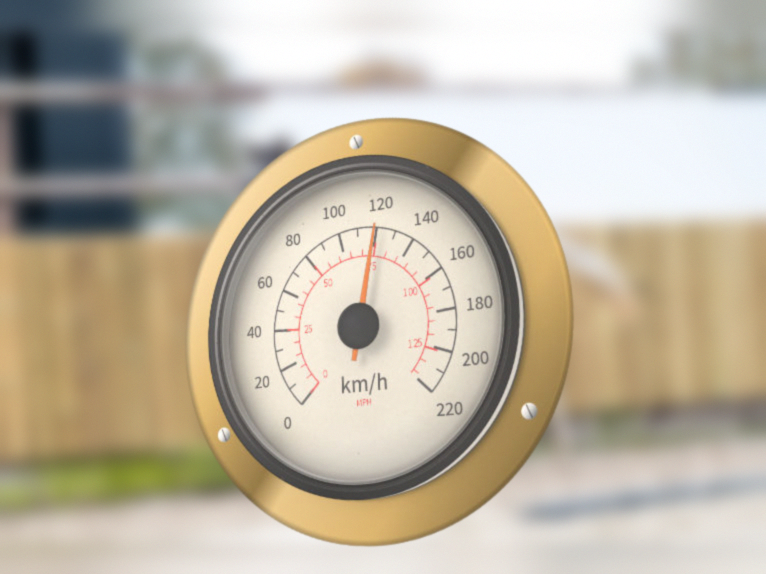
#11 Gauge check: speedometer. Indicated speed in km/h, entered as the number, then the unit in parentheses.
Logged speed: 120 (km/h)
